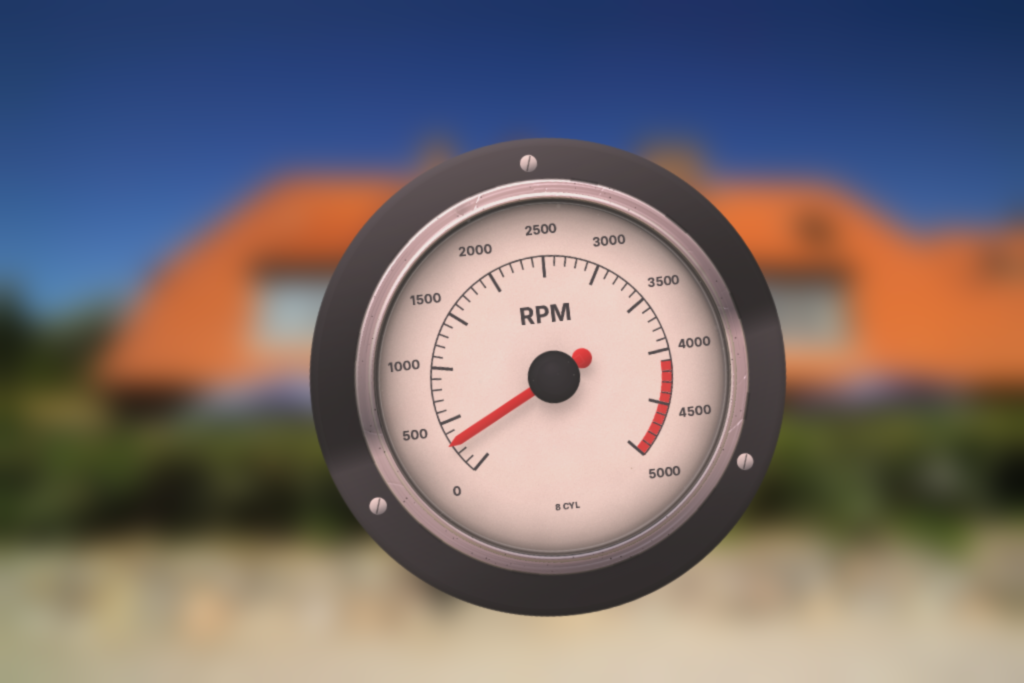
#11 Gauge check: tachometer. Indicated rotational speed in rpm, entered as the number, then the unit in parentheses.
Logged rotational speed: 300 (rpm)
